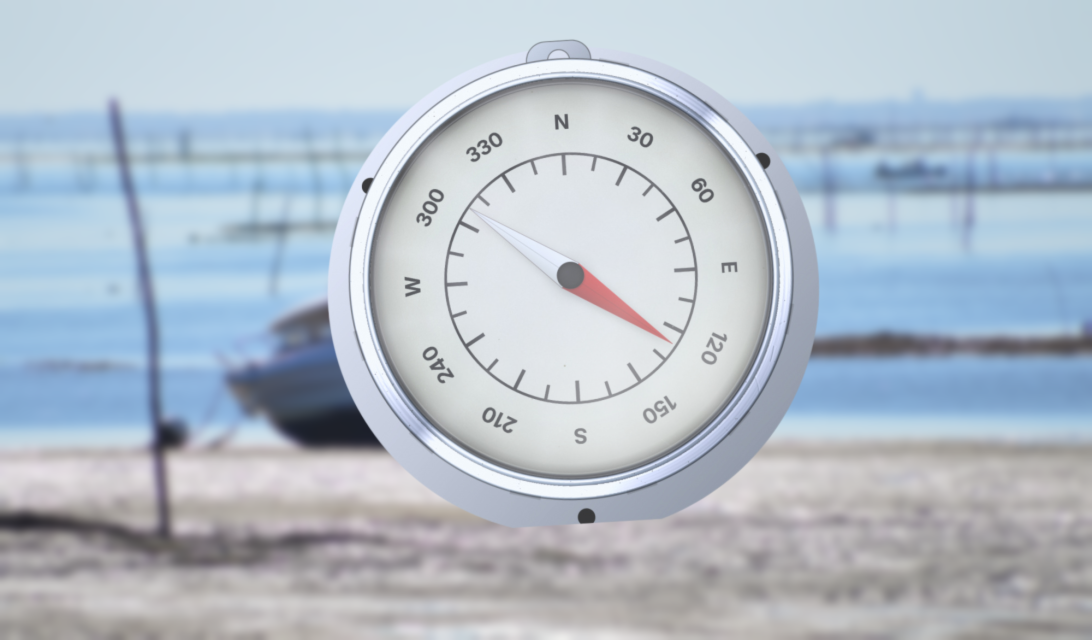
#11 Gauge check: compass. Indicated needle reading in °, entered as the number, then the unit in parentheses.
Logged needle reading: 127.5 (°)
